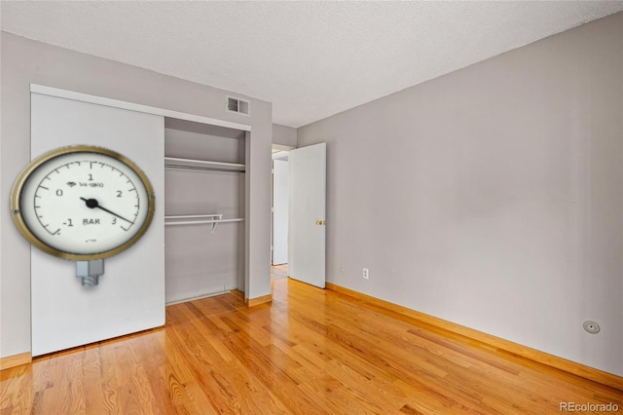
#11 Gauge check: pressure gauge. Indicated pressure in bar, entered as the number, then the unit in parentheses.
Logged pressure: 2.8 (bar)
